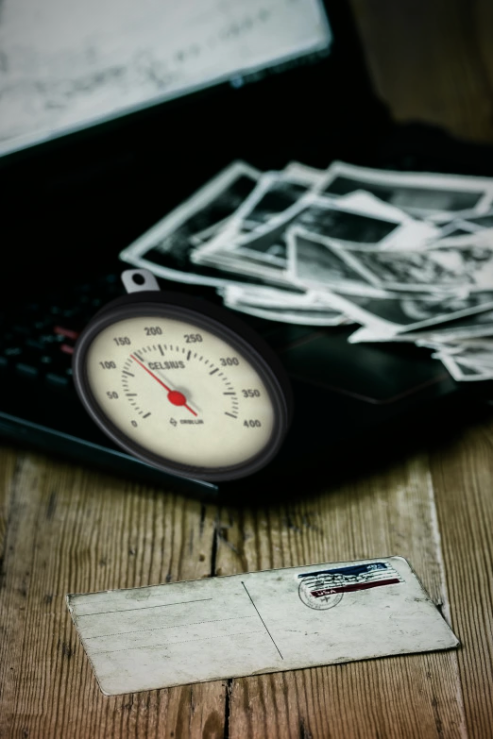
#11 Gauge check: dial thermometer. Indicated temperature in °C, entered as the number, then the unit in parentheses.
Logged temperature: 150 (°C)
